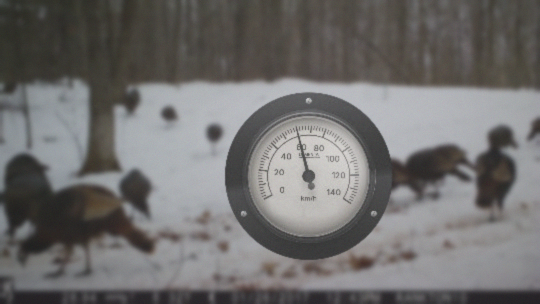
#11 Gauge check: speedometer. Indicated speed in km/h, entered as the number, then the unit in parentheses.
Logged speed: 60 (km/h)
